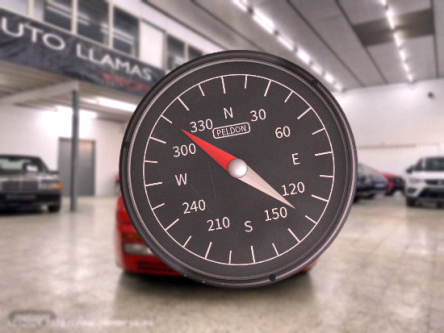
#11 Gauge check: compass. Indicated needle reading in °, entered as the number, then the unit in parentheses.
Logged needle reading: 315 (°)
